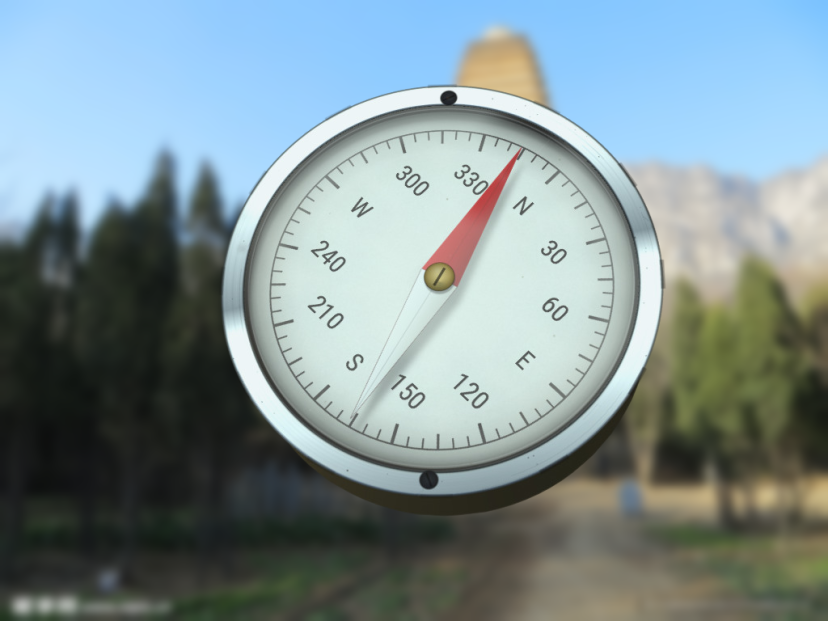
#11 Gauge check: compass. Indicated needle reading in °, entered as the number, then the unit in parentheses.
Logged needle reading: 345 (°)
